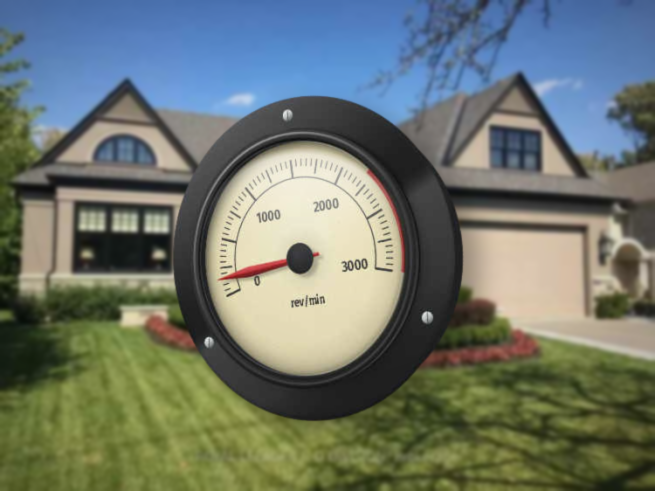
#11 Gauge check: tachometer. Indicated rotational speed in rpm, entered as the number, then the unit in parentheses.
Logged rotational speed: 150 (rpm)
